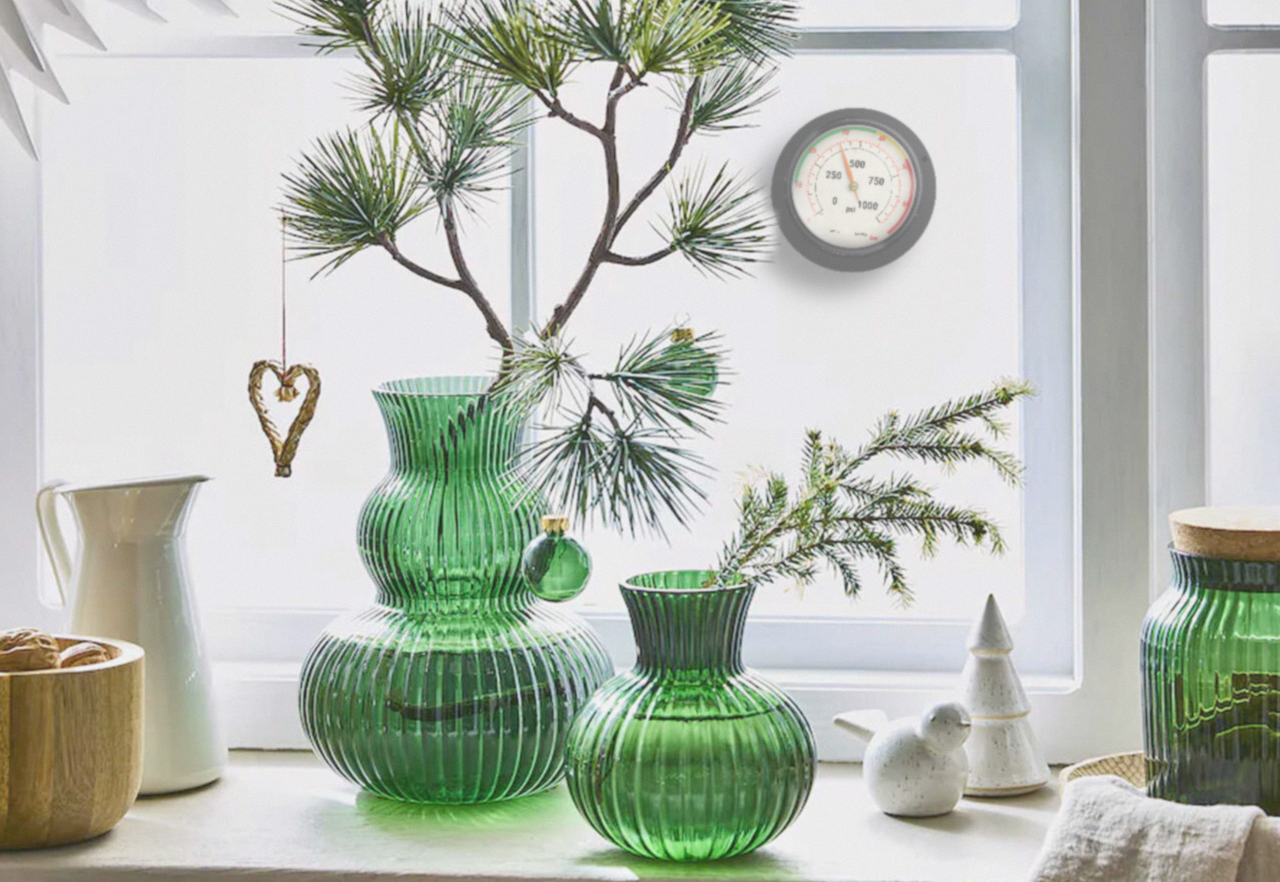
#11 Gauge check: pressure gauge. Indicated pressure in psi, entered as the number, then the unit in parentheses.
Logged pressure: 400 (psi)
